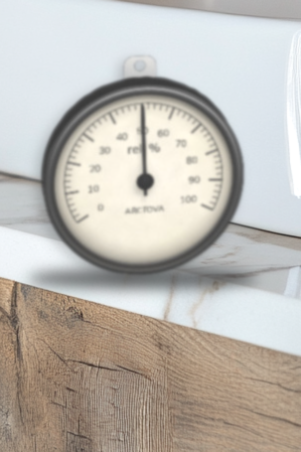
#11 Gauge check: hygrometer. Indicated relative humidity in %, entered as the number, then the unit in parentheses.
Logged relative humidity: 50 (%)
